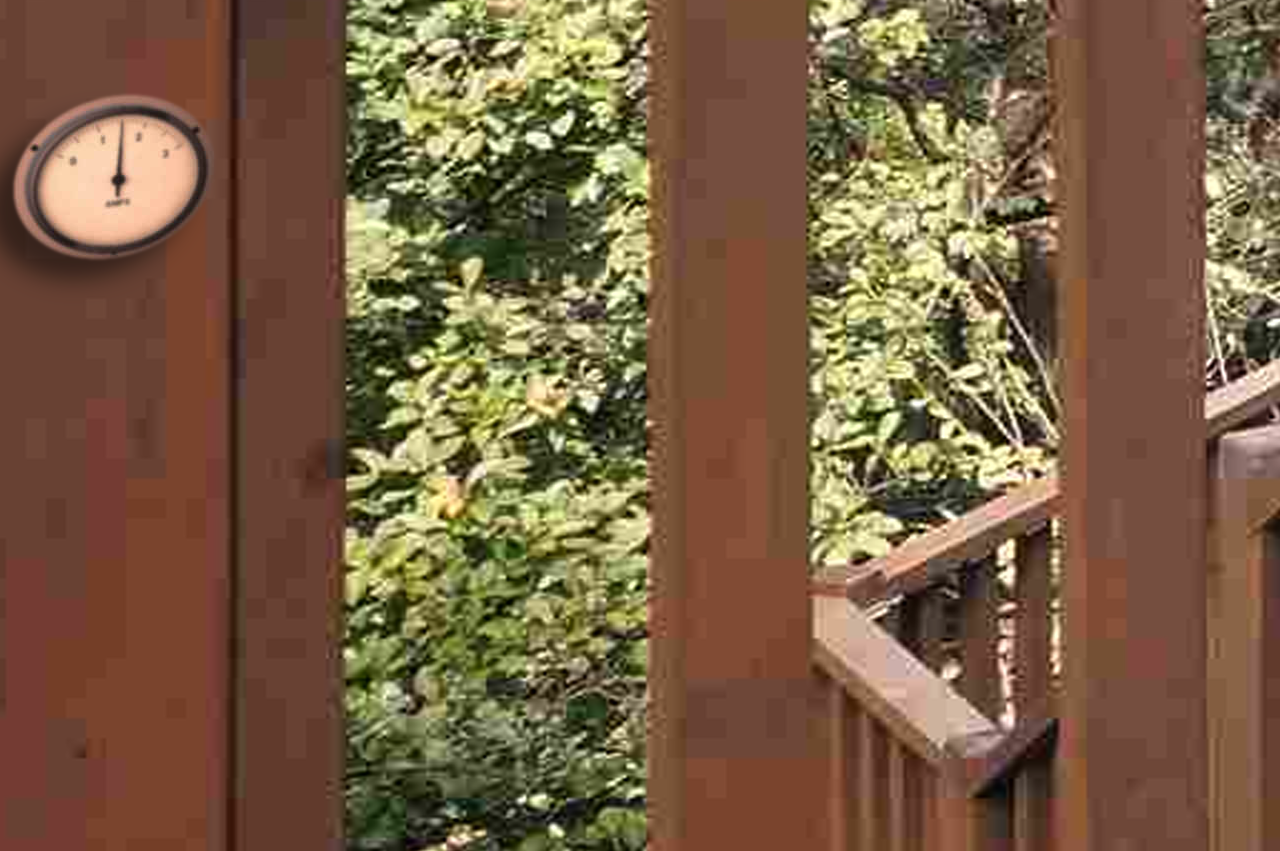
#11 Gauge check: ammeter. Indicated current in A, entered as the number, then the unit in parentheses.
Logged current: 1.5 (A)
